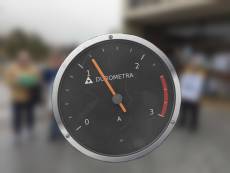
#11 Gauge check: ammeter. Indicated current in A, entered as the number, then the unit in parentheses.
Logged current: 1.2 (A)
